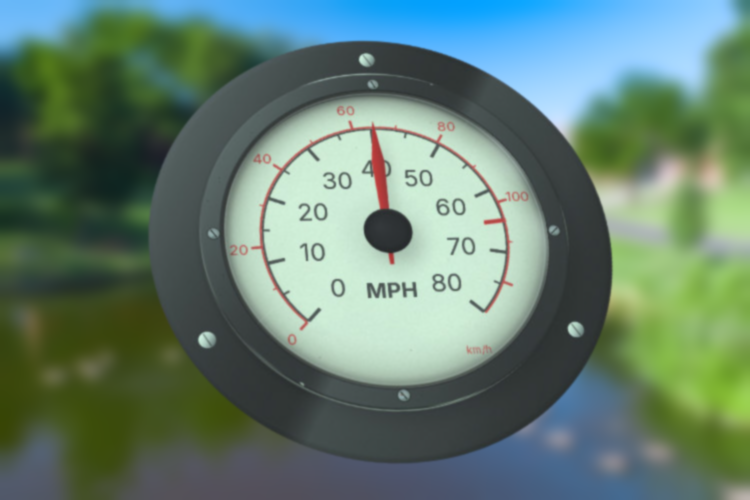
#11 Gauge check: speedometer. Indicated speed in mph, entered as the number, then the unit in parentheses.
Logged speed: 40 (mph)
